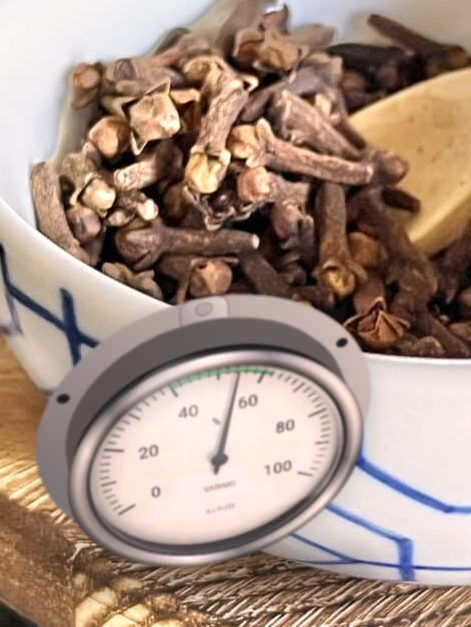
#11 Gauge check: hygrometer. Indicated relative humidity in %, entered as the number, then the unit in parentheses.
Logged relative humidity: 54 (%)
